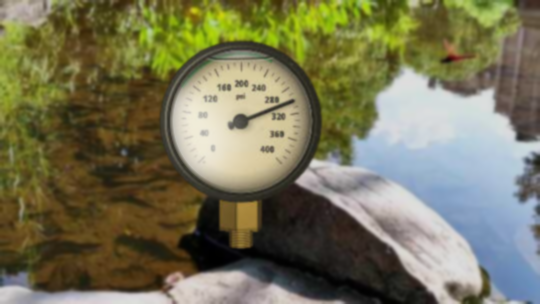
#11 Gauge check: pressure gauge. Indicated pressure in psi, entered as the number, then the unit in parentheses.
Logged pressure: 300 (psi)
